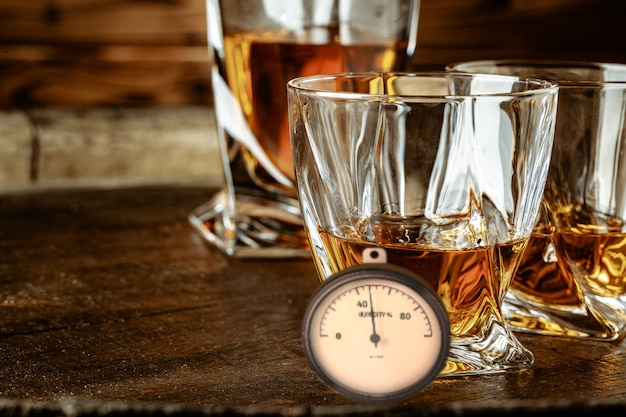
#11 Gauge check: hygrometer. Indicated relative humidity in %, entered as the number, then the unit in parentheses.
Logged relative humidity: 48 (%)
